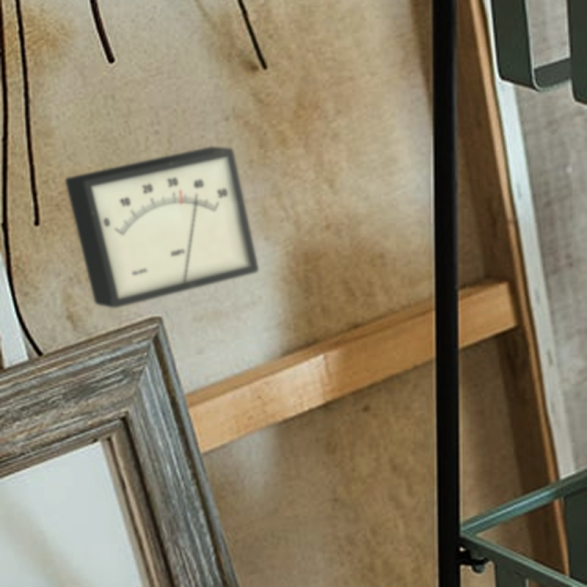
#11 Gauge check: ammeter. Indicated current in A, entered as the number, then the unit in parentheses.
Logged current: 40 (A)
